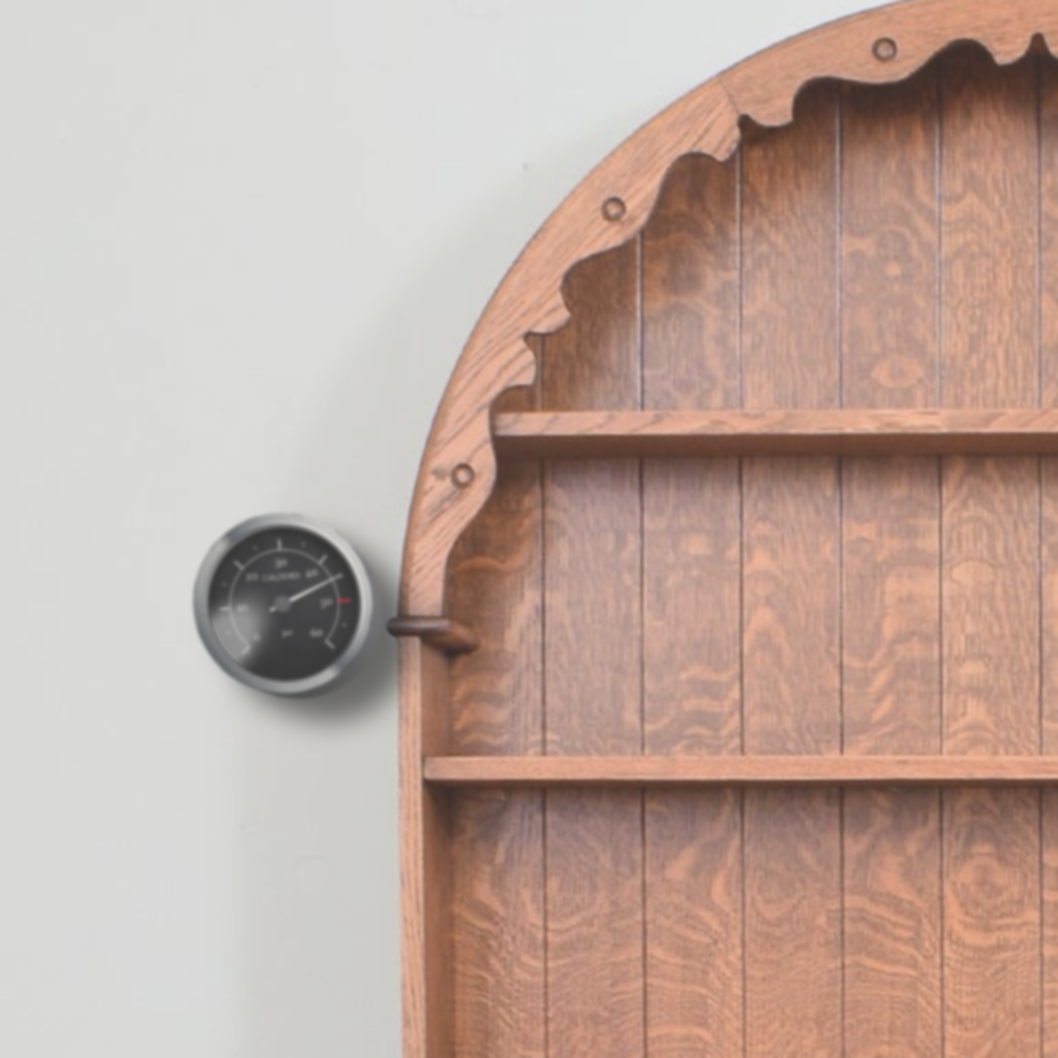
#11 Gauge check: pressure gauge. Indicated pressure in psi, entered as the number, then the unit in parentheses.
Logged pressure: 45 (psi)
